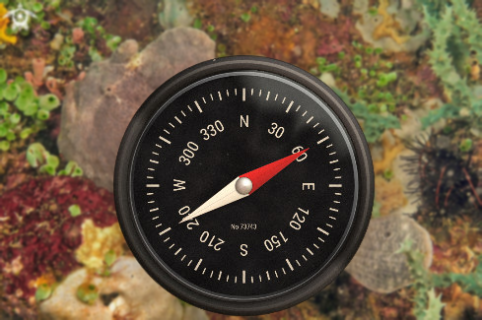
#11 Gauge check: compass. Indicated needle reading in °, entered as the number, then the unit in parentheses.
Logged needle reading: 60 (°)
